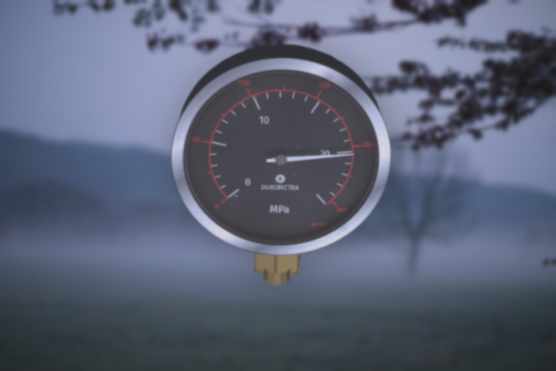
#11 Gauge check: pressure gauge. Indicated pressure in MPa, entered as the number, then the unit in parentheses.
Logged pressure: 20 (MPa)
